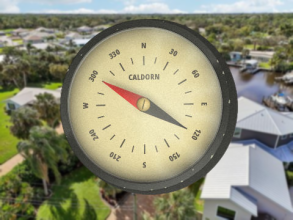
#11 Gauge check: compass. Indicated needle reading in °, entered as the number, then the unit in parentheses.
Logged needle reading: 300 (°)
